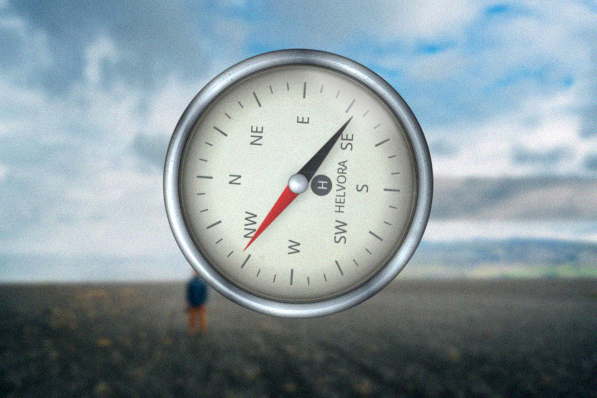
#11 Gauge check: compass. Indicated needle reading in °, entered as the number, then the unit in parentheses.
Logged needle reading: 305 (°)
